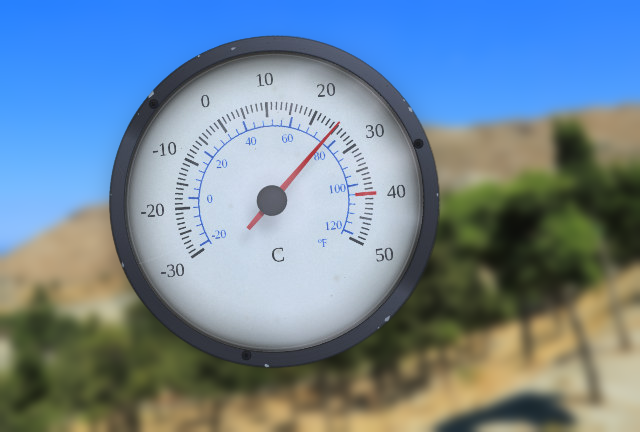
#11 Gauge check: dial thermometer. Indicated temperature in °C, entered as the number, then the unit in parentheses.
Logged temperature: 25 (°C)
